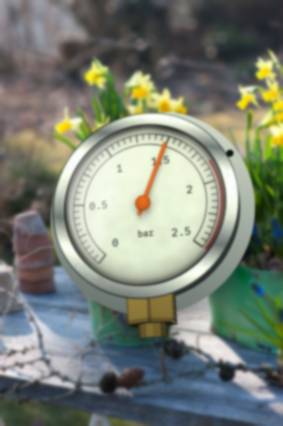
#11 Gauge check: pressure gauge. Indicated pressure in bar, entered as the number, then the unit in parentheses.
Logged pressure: 1.5 (bar)
